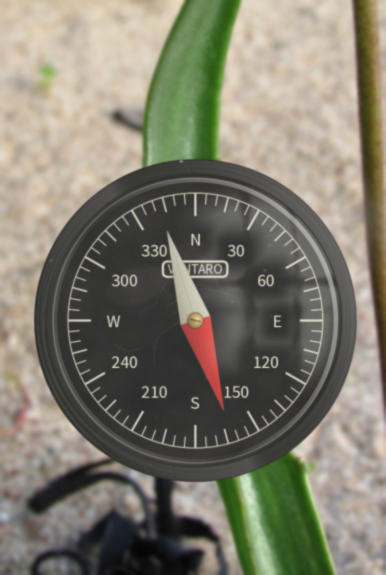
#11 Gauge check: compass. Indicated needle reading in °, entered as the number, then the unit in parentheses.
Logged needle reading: 162.5 (°)
